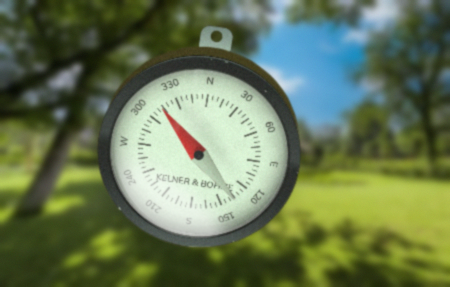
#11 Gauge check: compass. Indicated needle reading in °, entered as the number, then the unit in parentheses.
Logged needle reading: 315 (°)
